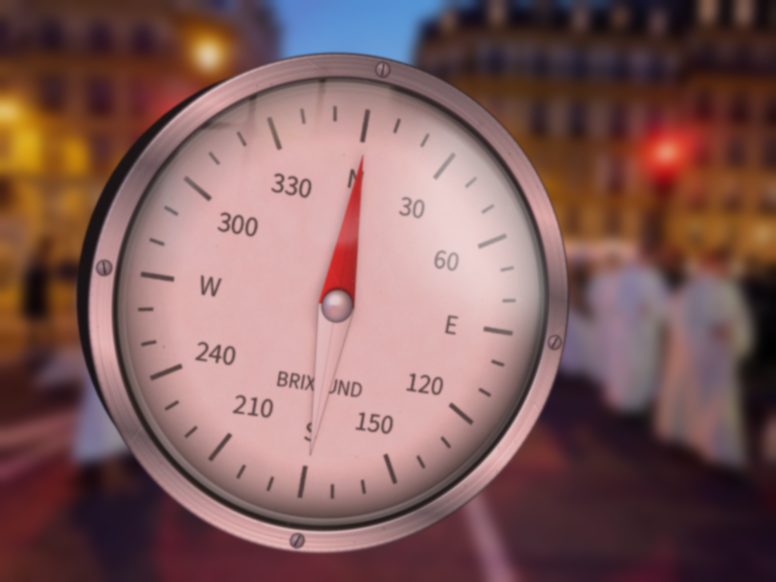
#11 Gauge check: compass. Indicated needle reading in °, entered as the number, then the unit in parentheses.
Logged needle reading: 0 (°)
